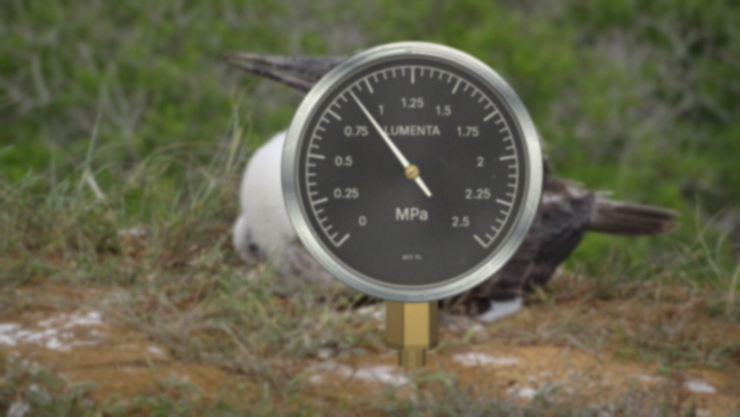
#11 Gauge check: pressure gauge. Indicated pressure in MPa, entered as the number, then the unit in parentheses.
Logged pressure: 0.9 (MPa)
